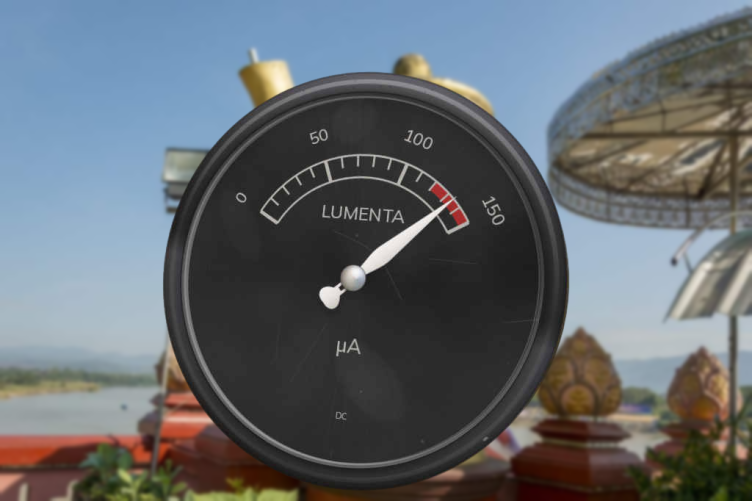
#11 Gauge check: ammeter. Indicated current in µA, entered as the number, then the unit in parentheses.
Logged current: 135 (µA)
